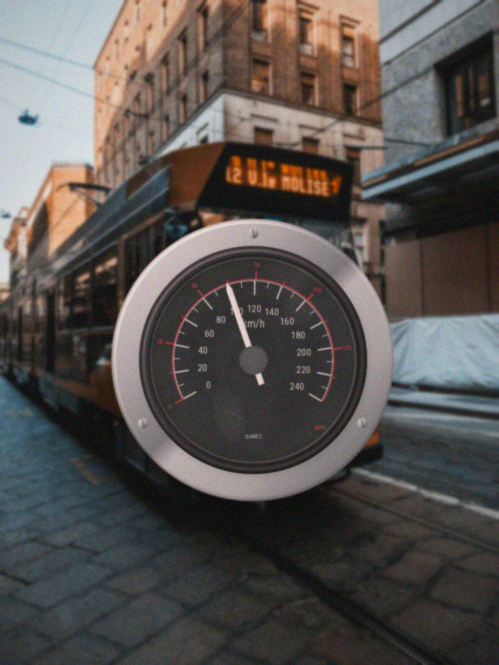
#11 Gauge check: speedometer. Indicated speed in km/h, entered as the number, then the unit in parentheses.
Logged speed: 100 (km/h)
